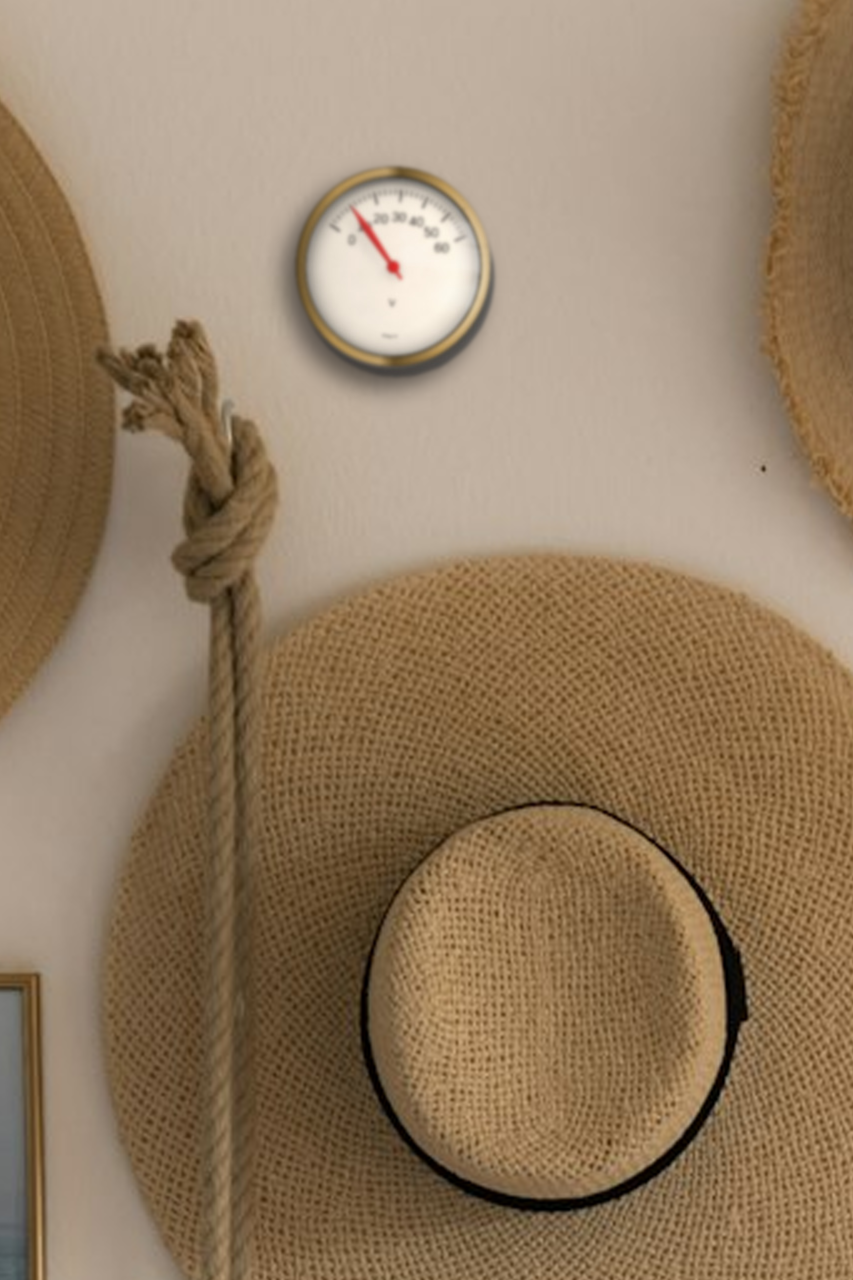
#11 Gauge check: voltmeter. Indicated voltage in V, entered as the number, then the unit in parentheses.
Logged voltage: 10 (V)
